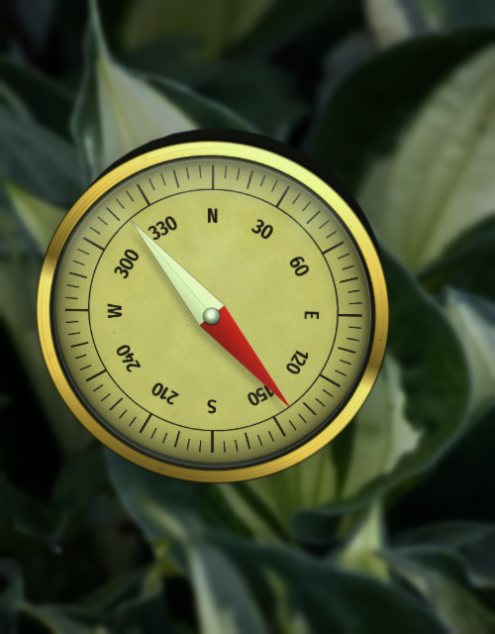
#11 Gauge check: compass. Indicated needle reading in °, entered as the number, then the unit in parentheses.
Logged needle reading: 140 (°)
